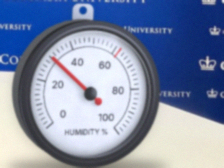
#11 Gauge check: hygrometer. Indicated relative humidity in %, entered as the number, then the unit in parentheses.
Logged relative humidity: 30 (%)
